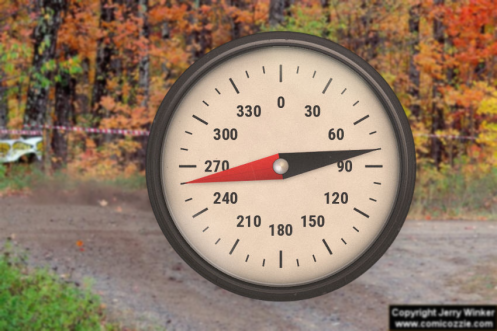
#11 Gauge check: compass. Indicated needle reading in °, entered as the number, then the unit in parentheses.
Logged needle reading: 260 (°)
